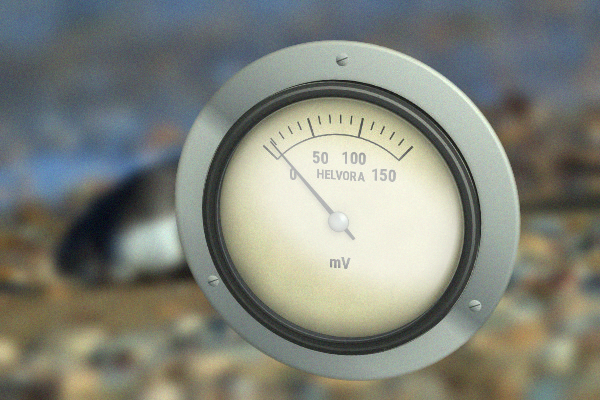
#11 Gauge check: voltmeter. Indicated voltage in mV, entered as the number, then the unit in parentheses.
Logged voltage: 10 (mV)
